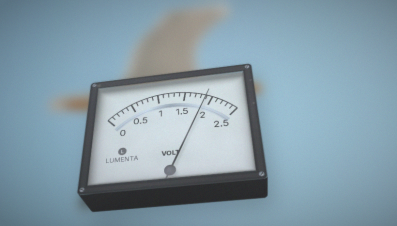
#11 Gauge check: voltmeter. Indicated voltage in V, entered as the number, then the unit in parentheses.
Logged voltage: 1.9 (V)
